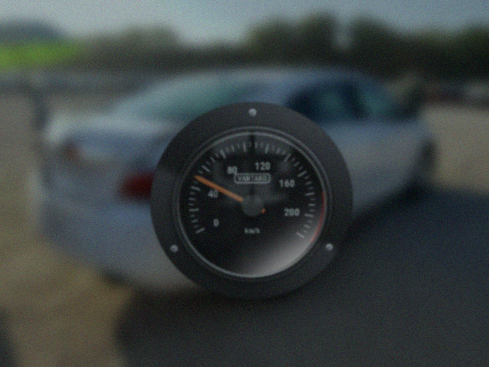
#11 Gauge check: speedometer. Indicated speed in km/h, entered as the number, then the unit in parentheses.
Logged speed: 50 (km/h)
